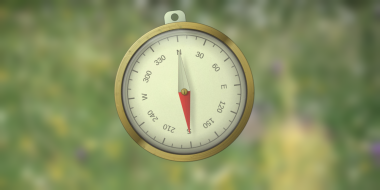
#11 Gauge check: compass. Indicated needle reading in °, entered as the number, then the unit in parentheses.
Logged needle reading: 180 (°)
